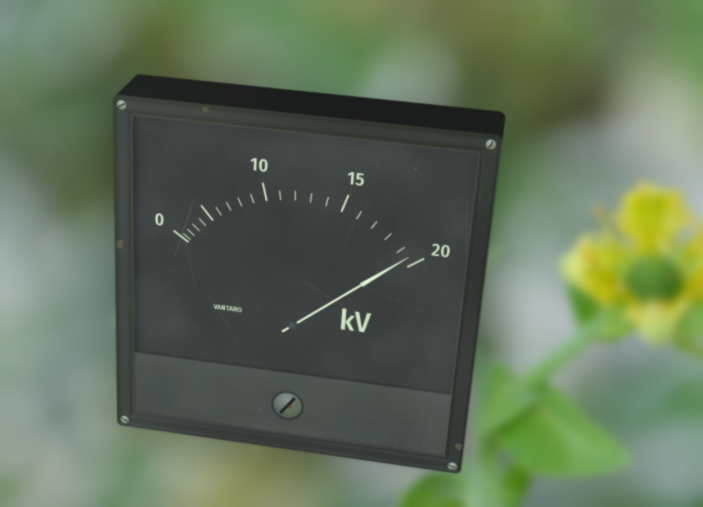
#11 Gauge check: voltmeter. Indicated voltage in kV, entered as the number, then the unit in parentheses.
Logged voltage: 19.5 (kV)
